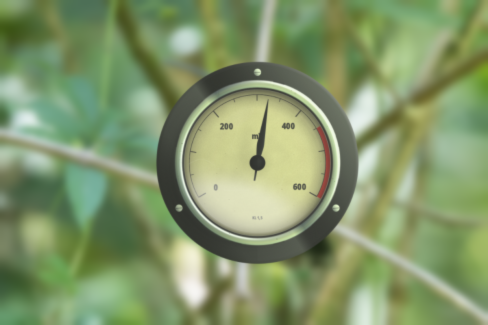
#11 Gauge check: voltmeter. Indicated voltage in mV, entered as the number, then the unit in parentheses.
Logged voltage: 325 (mV)
